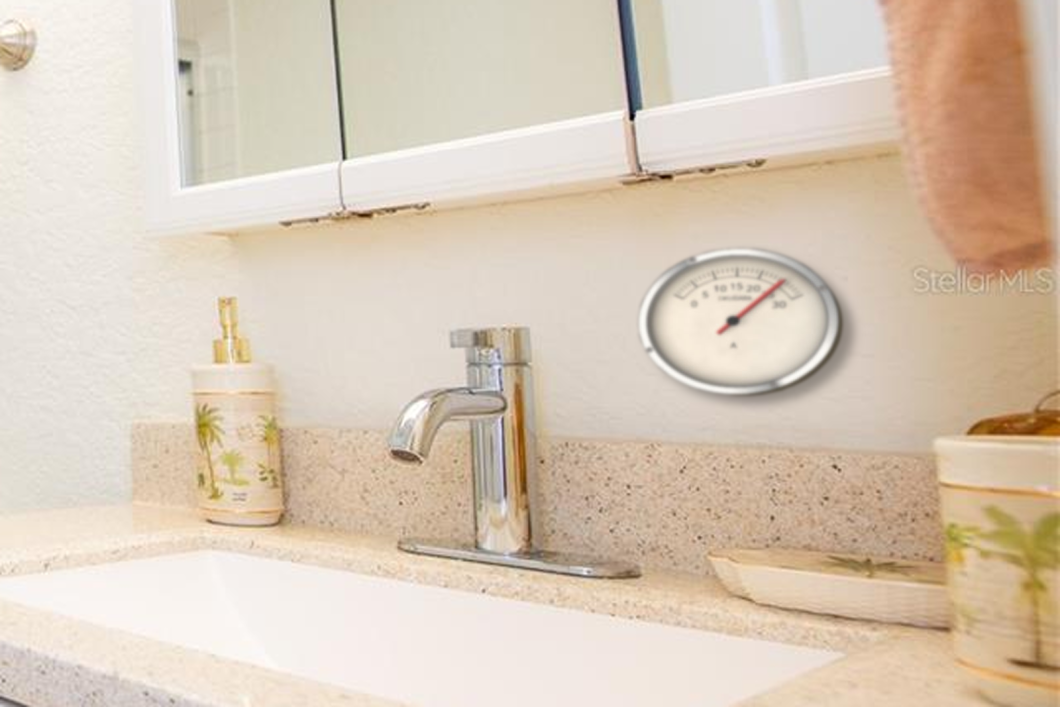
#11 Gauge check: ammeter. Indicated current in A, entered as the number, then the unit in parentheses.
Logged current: 25 (A)
